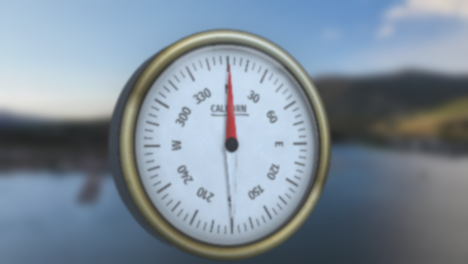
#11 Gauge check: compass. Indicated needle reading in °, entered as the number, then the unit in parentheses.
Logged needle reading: 0 (°)
